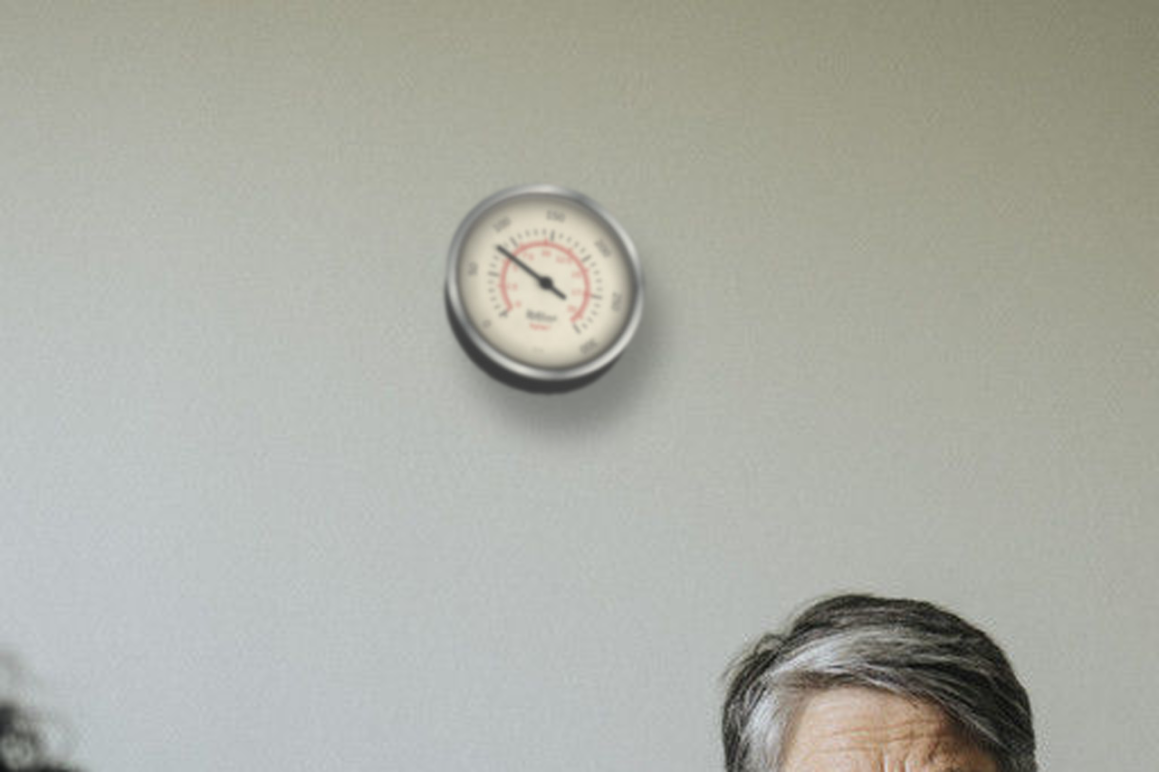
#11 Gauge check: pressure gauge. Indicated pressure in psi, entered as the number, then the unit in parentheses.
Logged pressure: 80 (psi)
